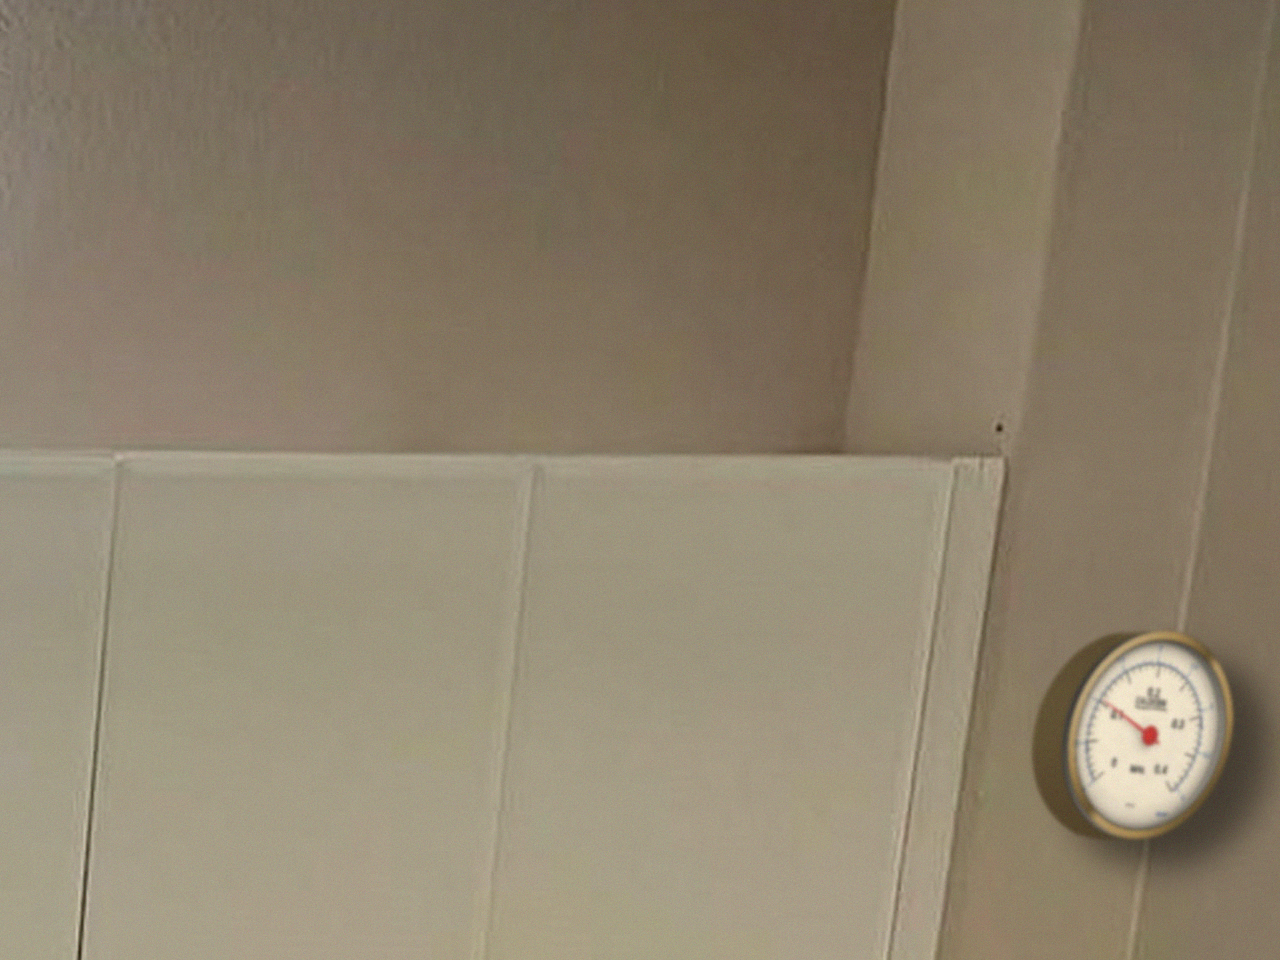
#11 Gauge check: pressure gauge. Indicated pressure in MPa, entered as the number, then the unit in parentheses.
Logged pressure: 0.1 (MPa)
